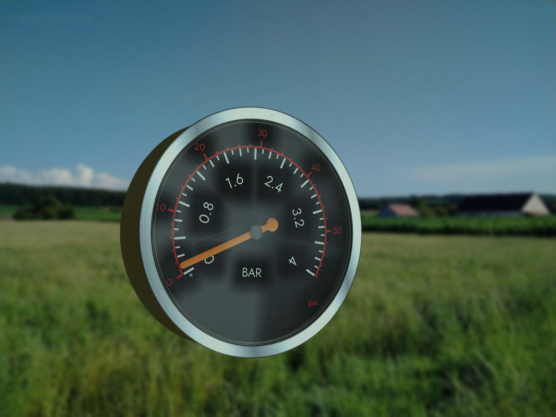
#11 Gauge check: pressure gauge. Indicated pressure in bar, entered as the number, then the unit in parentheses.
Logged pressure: 0.1 (bar)
